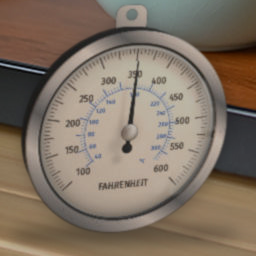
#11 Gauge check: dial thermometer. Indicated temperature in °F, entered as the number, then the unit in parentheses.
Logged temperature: 350 (°F)
